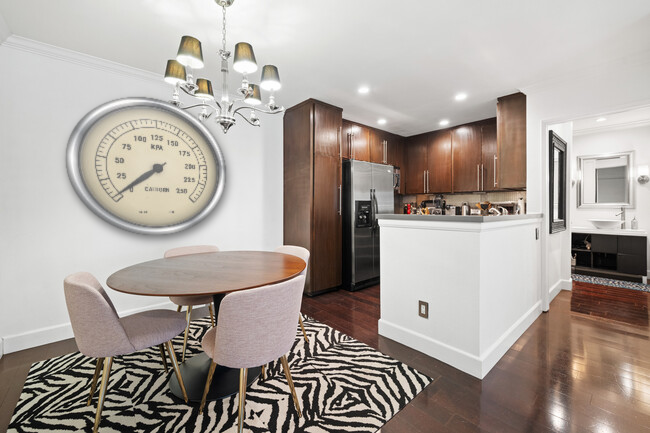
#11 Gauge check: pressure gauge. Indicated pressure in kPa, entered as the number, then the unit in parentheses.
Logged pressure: 5 (kPa)
